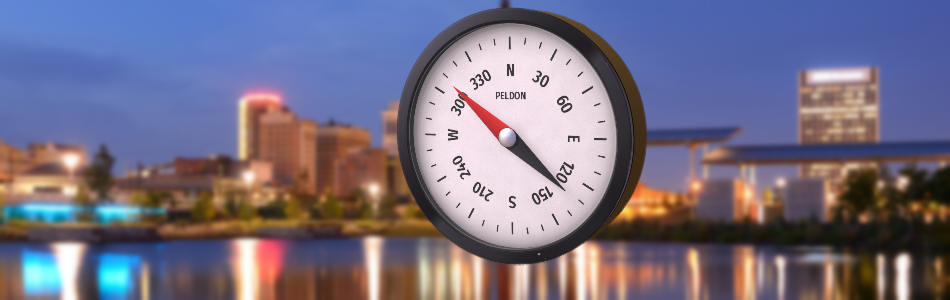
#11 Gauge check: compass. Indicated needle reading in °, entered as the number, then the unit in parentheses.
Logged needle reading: 310 (°)
